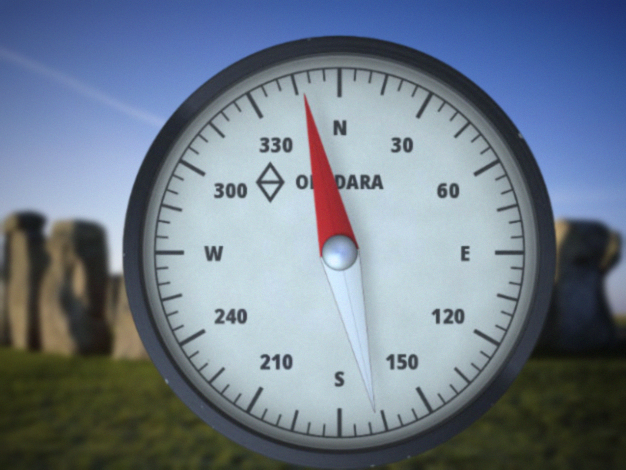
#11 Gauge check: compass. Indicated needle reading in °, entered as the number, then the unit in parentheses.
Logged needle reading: 347.5 (°)
